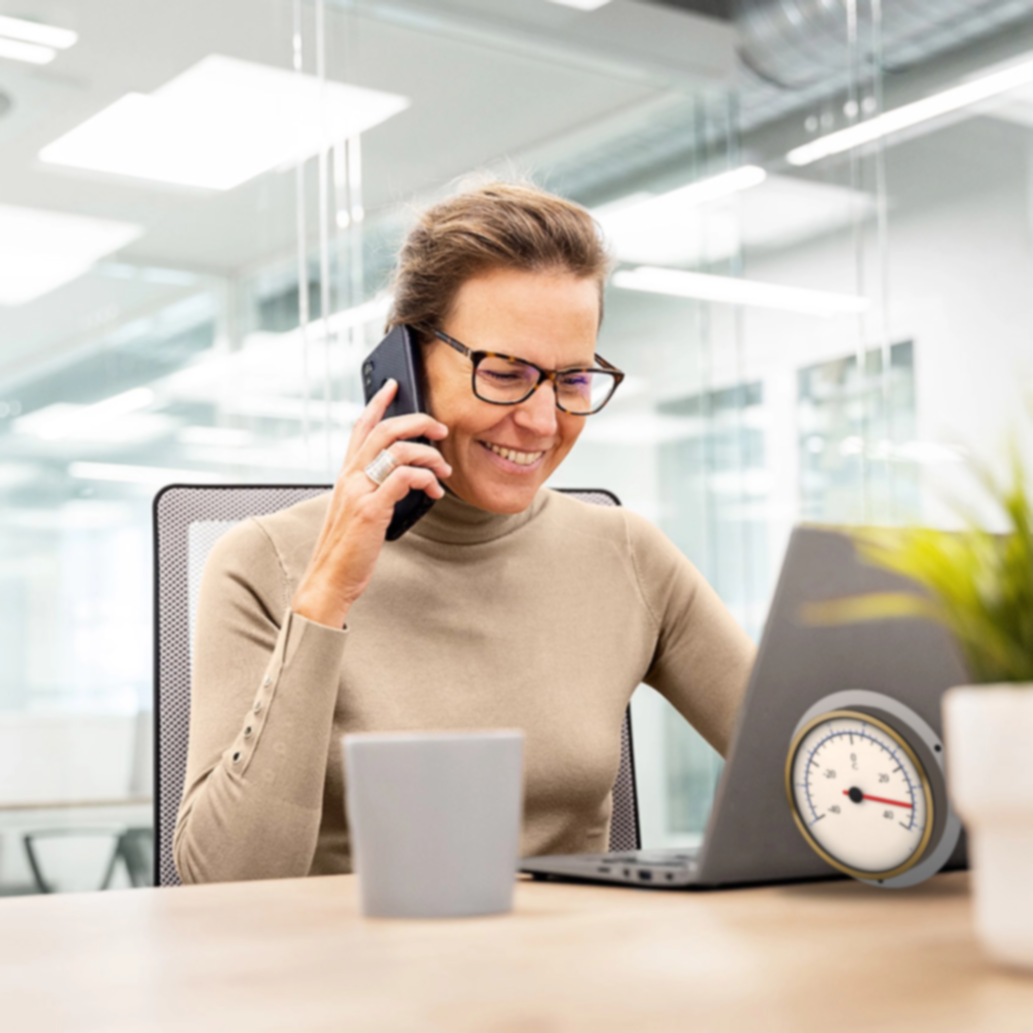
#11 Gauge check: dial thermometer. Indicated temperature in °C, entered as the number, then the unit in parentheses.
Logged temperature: 32 (°C)
